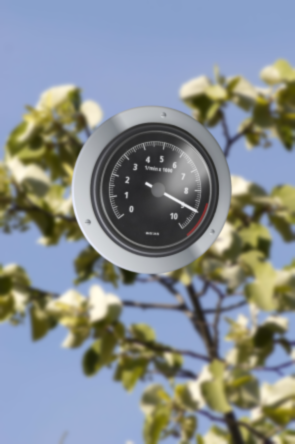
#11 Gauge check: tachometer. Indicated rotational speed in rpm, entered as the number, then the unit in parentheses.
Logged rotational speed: 9000 (rpm)
